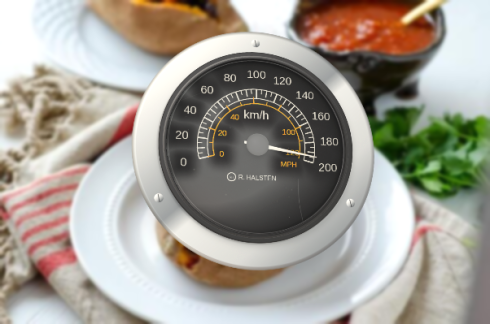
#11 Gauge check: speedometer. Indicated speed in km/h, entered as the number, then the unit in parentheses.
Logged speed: 195 (km/h)
